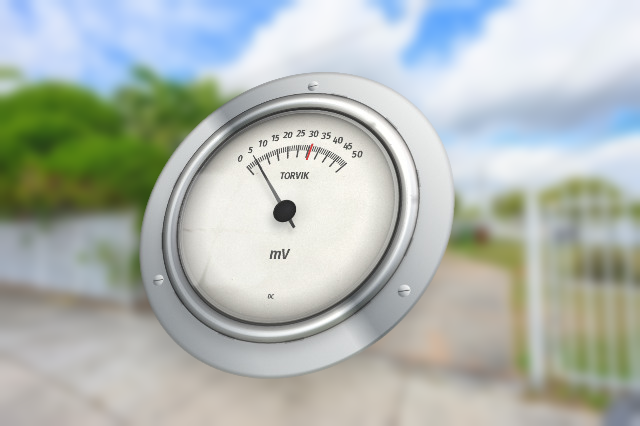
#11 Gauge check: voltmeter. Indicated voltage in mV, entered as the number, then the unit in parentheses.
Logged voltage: 5 (mV)
